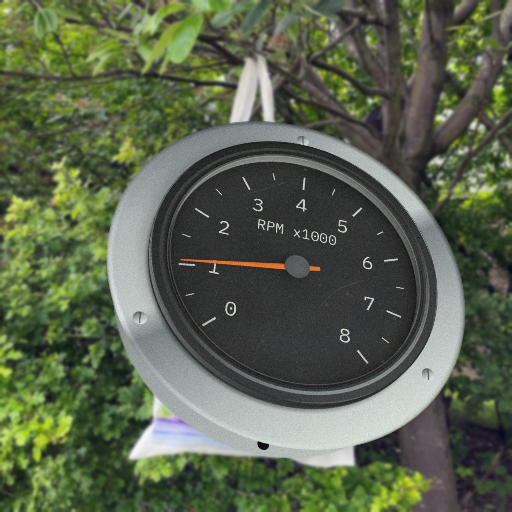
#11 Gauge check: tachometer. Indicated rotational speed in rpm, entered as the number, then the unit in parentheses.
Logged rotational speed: 1000 (rpm)
